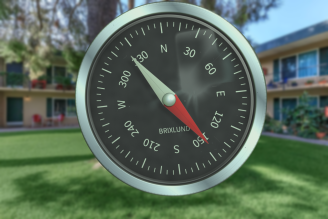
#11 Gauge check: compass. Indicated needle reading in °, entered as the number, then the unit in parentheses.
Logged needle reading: 145 (°)
